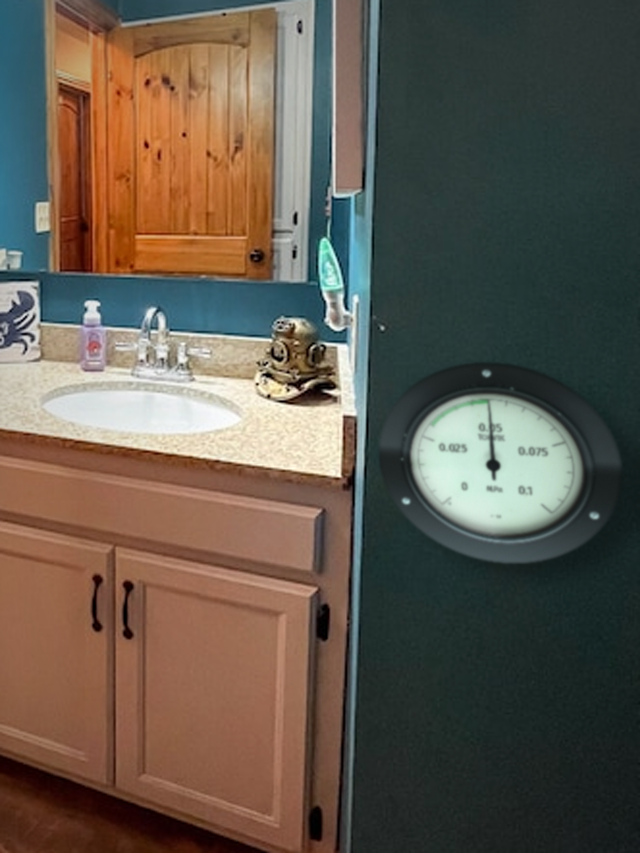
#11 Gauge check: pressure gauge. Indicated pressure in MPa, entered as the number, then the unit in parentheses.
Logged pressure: 0.05 (MPa)
